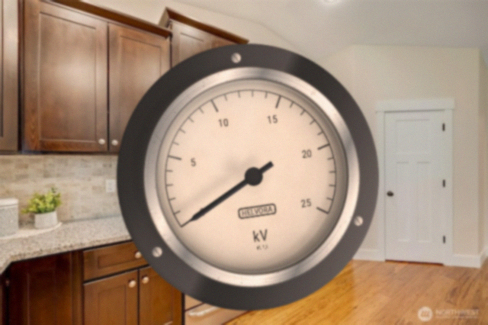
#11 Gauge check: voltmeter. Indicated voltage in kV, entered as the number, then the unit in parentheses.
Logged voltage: 0 (kV)
